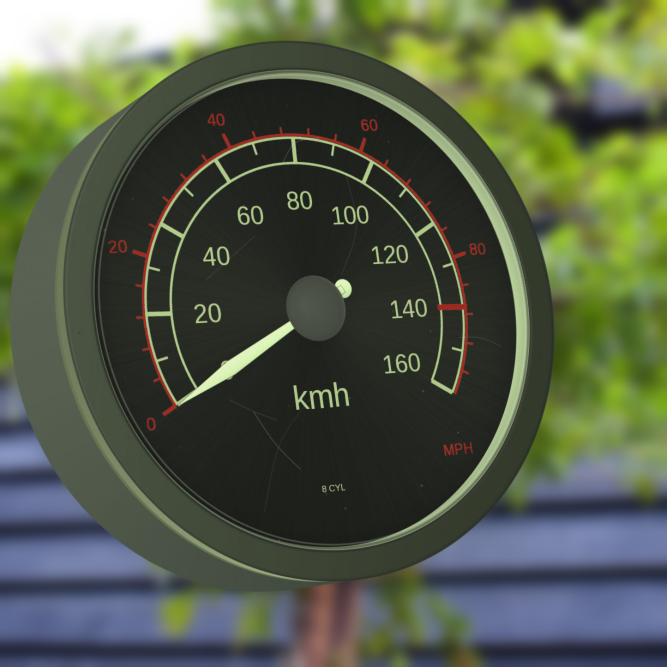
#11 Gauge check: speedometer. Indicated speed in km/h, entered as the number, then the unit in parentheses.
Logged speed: 0 (km/h)
